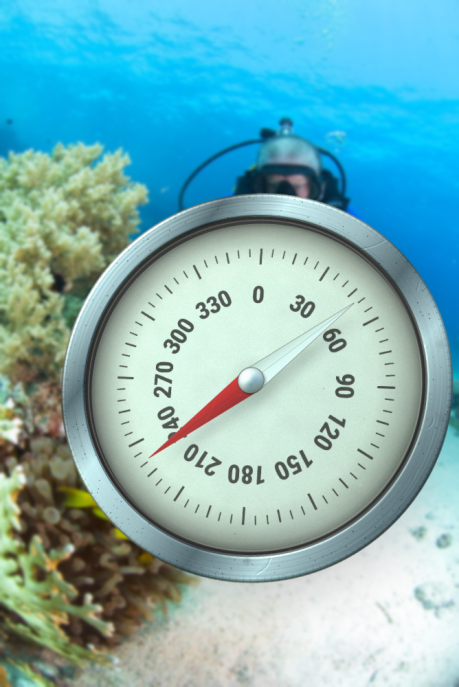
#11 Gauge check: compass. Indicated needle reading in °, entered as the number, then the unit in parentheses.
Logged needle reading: 230 (°)
